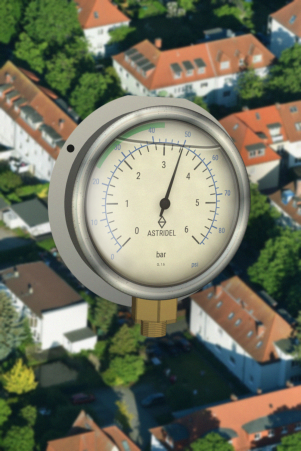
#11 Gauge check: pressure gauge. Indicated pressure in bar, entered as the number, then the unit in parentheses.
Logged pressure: 3.4 (bar)
